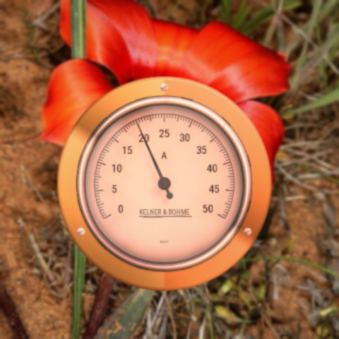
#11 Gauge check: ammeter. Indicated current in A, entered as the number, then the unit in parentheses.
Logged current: 20 (A)
